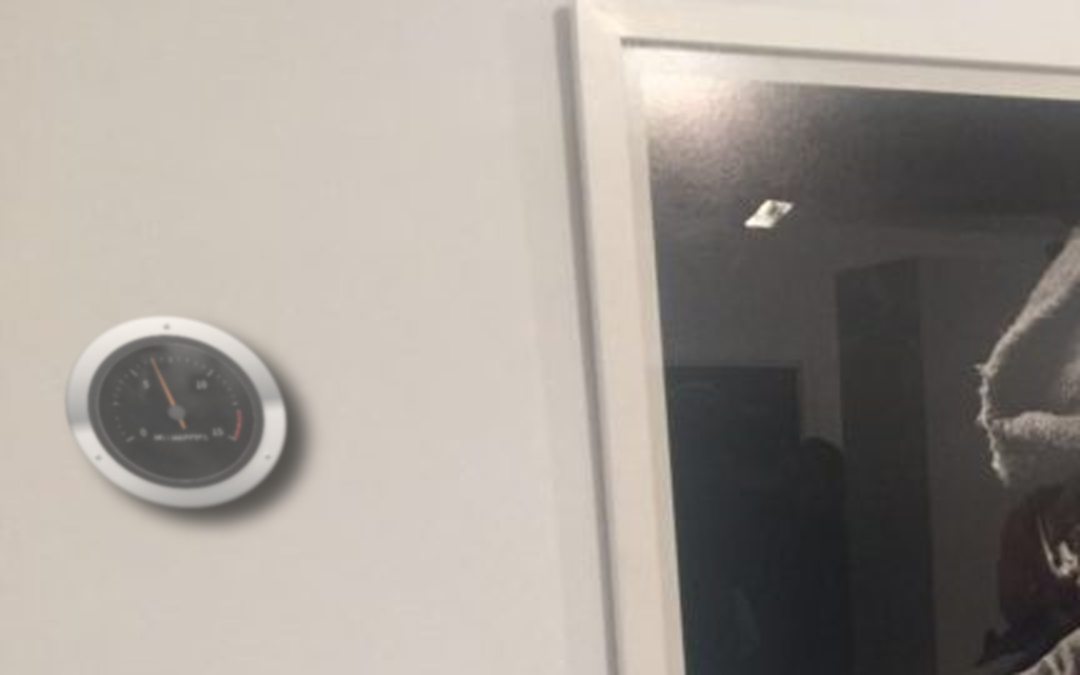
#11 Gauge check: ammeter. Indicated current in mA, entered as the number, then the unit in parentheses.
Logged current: 6.5 (mA)
